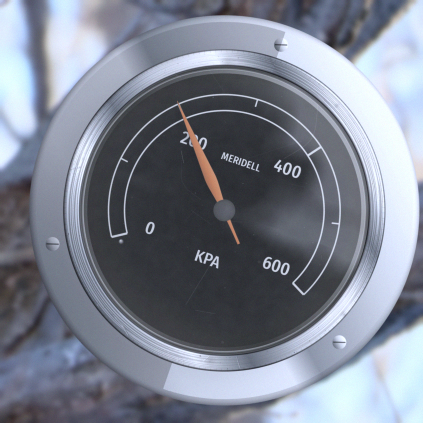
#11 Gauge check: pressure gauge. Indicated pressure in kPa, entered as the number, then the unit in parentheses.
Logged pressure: 200 (kPa)
